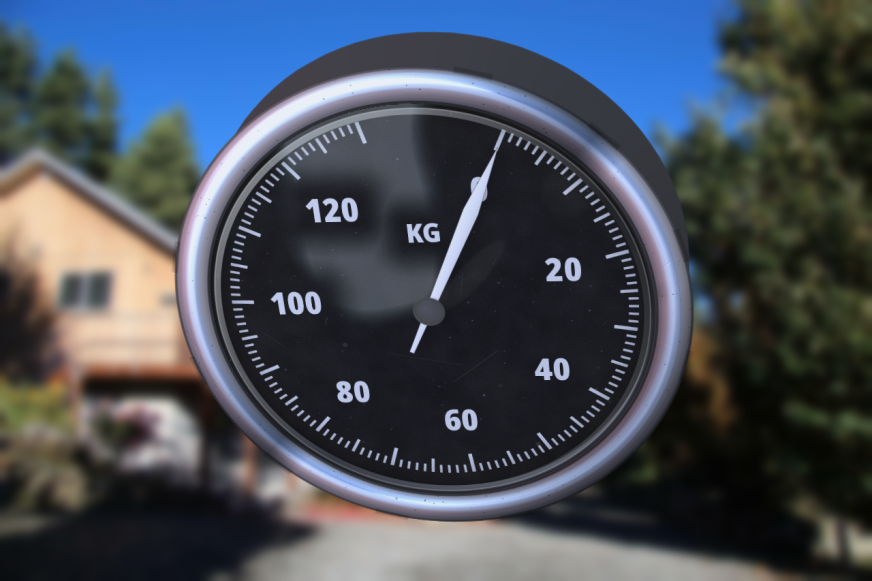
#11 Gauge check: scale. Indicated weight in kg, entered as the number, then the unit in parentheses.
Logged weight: 0 (kg)
